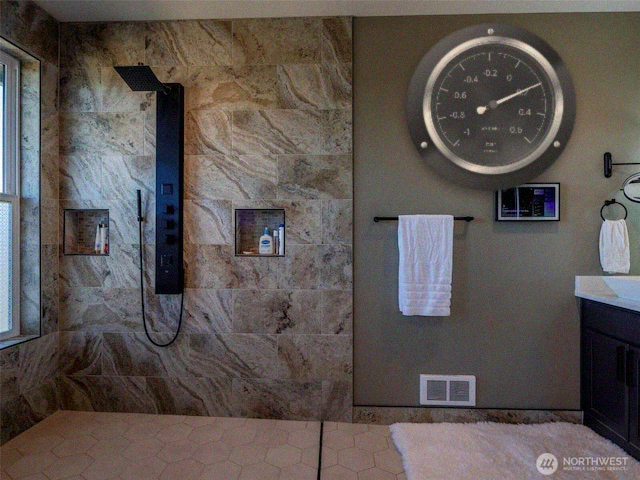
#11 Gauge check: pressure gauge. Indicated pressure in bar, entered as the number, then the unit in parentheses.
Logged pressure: 0.2 (bar)
